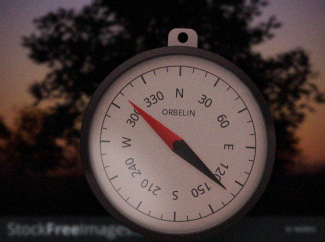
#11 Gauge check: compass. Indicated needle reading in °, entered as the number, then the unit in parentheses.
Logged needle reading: 310 (°)
